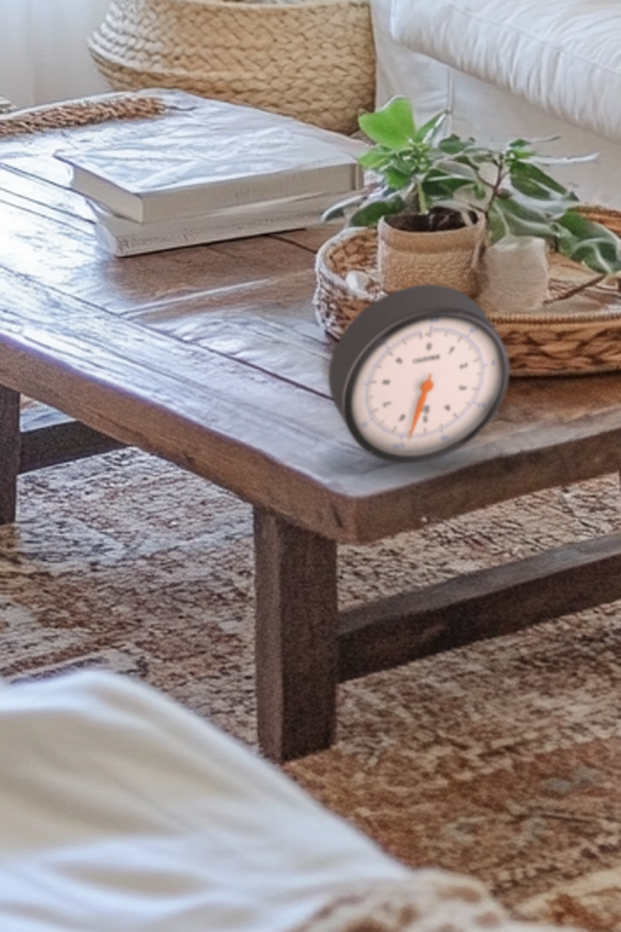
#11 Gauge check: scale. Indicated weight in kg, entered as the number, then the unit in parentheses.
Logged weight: 5.5 (kg)
